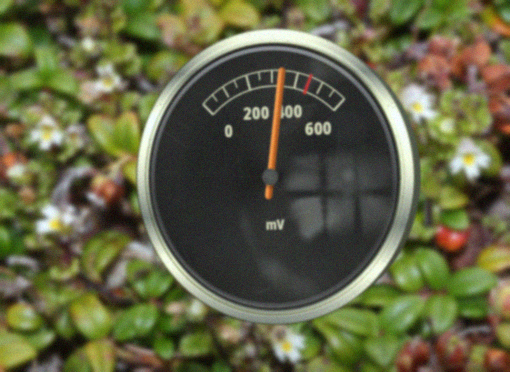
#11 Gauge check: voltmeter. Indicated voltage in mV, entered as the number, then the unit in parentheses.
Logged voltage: 350 (mV)
